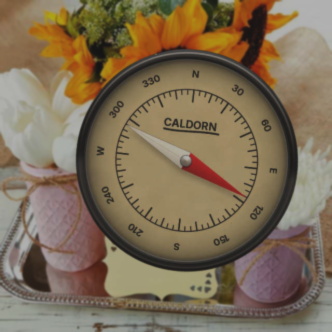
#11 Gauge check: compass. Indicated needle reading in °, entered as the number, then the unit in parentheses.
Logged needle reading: 115 (°)
